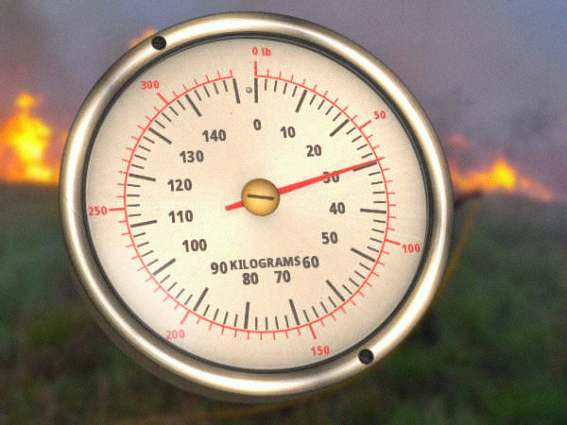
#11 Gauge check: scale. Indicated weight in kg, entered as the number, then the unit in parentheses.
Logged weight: 30 (kg)
